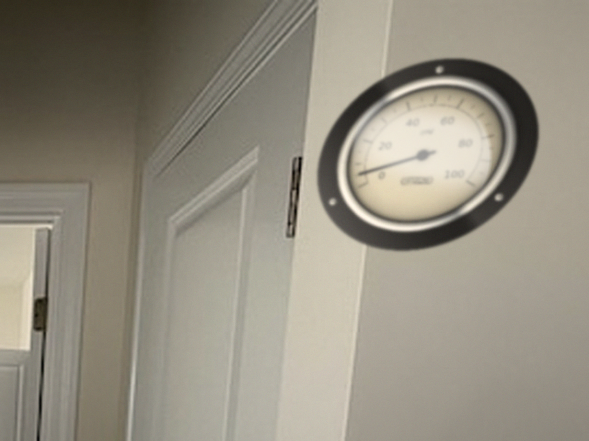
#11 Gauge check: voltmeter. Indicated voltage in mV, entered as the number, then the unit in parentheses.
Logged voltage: 5 (mV)
